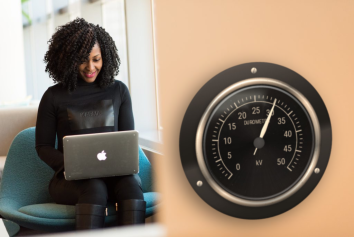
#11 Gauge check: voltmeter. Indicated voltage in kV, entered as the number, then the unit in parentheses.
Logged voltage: 30 (kV)
